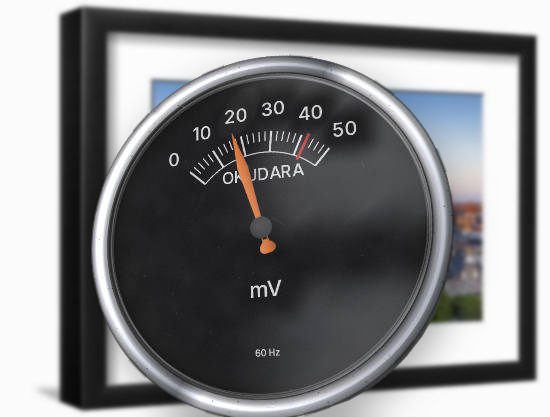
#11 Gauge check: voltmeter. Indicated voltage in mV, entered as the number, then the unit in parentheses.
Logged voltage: 18 (mV)
